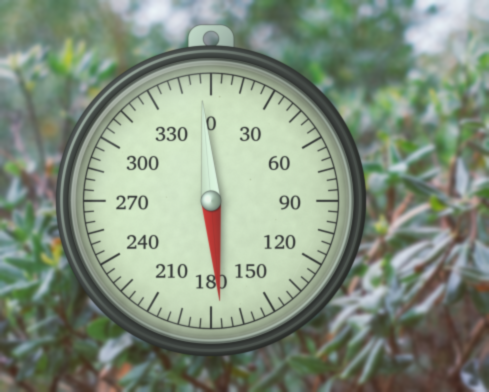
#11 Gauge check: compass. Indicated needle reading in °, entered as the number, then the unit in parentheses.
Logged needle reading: 175 (°)
